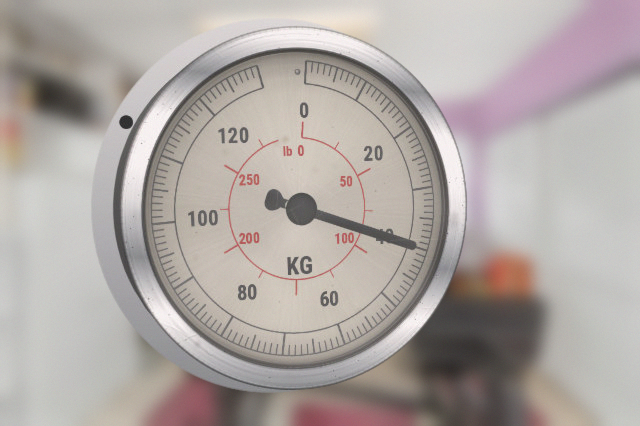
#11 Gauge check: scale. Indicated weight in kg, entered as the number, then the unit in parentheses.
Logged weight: 40 (kg)
